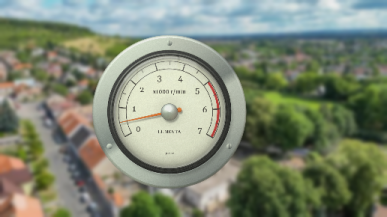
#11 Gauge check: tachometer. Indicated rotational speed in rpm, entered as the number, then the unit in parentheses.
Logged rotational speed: 500 (rpm)
